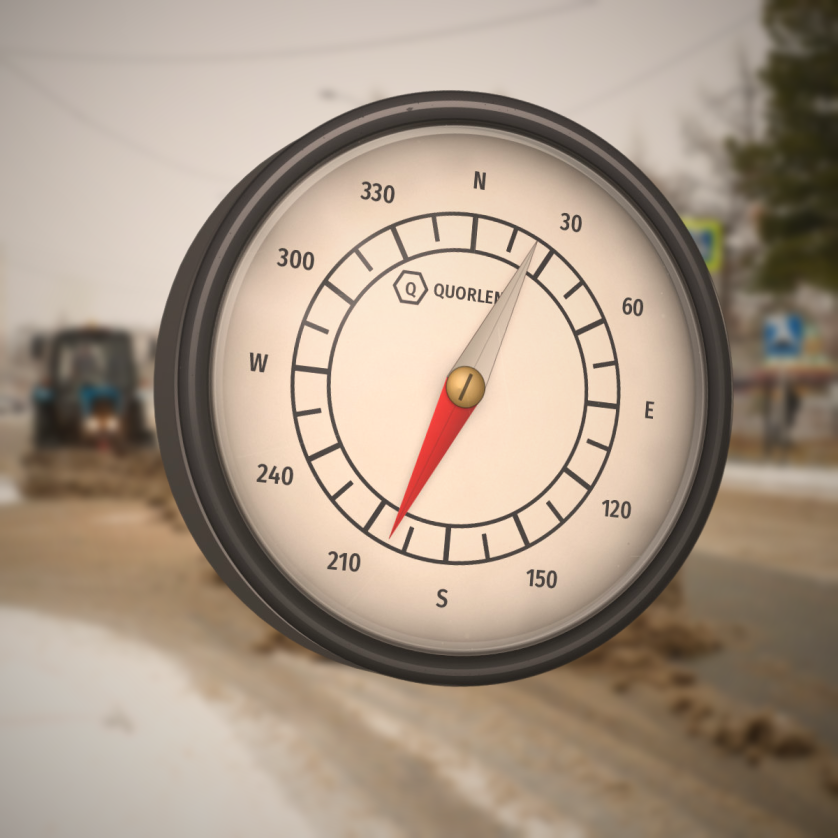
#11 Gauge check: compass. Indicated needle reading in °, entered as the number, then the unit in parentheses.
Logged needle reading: 202.5 (°)
